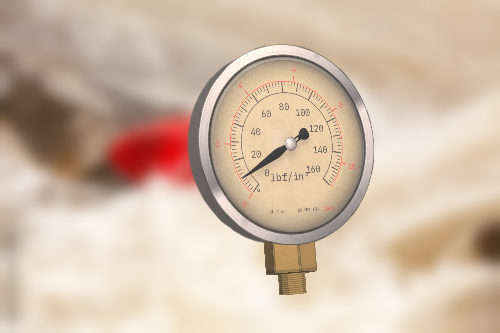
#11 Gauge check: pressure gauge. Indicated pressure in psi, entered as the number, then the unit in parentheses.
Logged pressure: 10 (psi)
